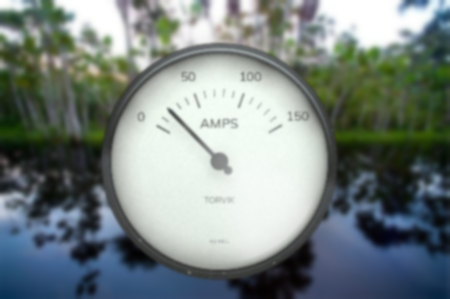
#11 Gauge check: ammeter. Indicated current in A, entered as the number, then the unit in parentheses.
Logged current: 20 (A)
